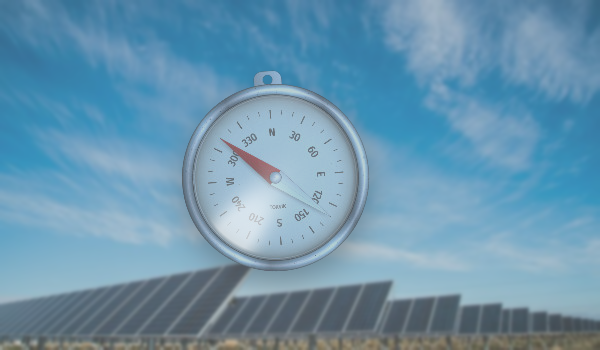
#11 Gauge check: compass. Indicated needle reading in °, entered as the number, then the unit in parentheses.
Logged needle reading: 310 (°)
